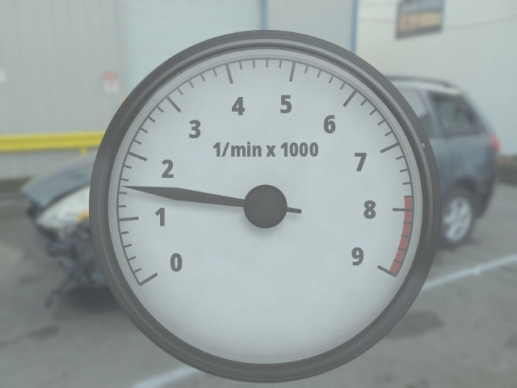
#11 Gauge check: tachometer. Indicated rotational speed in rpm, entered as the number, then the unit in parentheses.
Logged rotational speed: 1500 (rpm)
